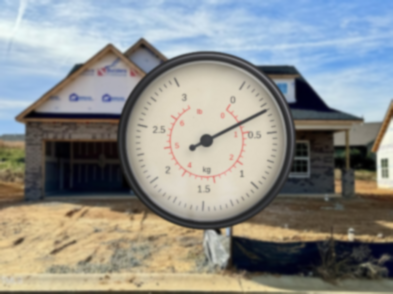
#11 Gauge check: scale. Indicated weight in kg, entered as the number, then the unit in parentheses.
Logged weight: 0.3 (kg)
